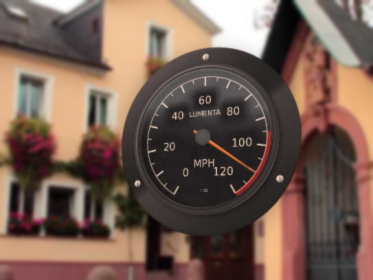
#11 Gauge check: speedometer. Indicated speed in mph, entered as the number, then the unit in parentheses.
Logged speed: 110 (mph)
